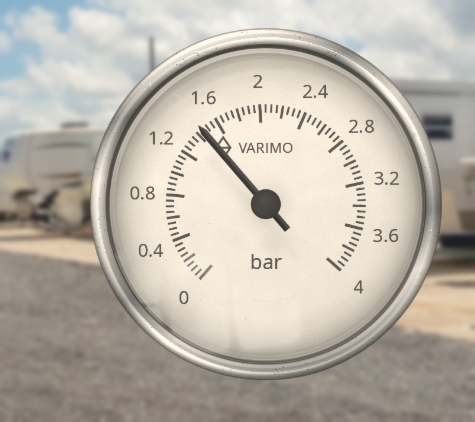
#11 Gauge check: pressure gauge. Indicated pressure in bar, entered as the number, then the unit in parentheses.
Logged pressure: 1.45 (bar)
